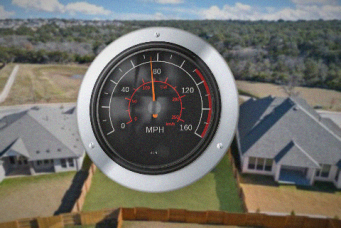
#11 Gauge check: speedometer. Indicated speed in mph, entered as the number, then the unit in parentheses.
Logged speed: 75 (mph)
